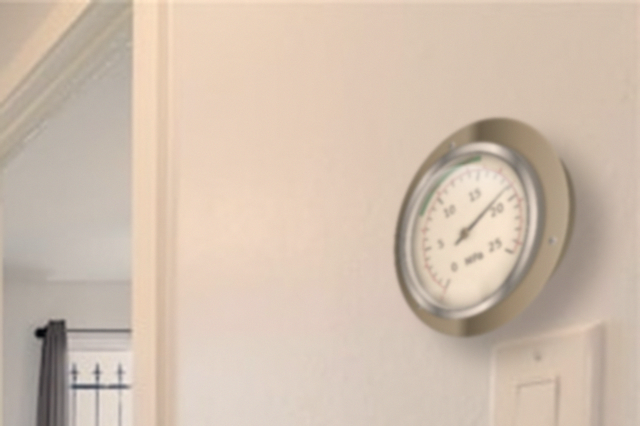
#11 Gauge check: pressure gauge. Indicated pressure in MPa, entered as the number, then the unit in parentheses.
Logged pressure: 19 (MPa)
